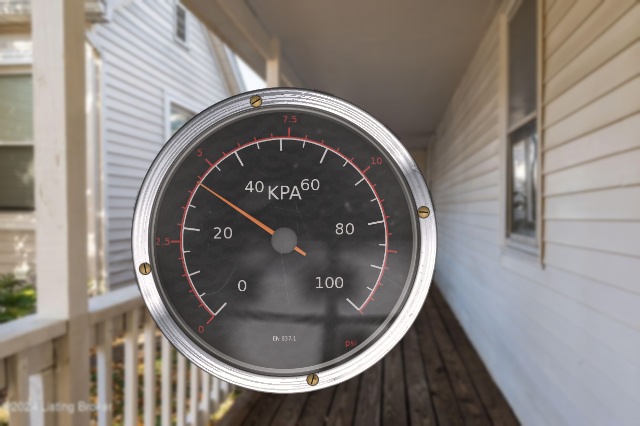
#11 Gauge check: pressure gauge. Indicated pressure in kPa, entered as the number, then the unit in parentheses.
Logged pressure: 30 (kPa)
